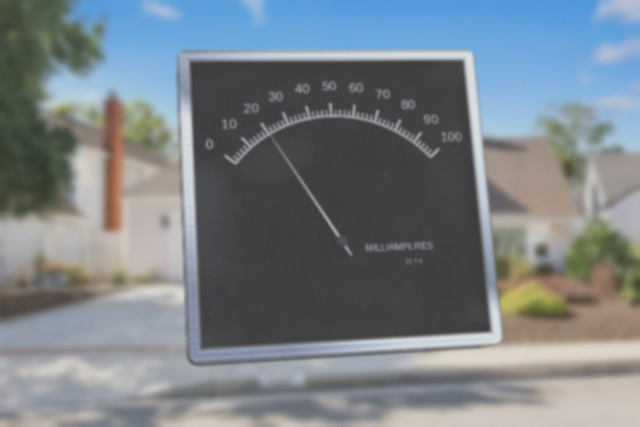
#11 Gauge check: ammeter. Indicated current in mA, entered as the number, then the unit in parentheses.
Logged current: 20 (mA)
